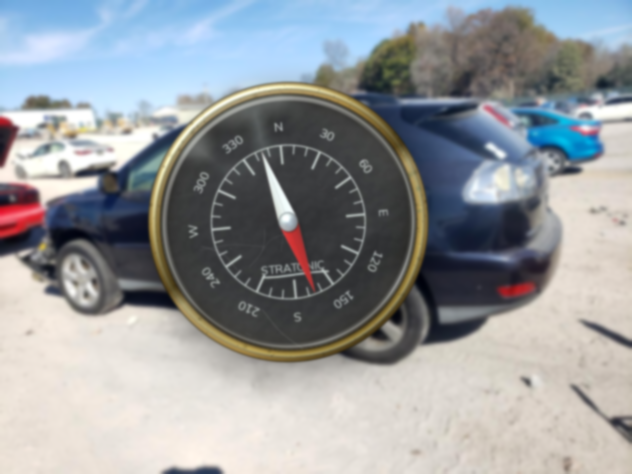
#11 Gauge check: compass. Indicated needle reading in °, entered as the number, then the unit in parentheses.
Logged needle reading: 165 (°)
